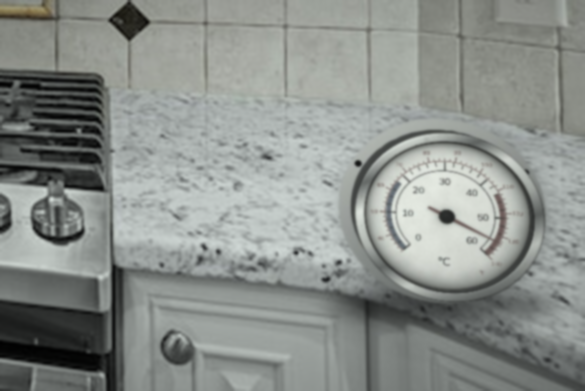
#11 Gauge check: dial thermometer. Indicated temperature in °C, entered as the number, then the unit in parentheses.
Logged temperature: 56 (°C)
